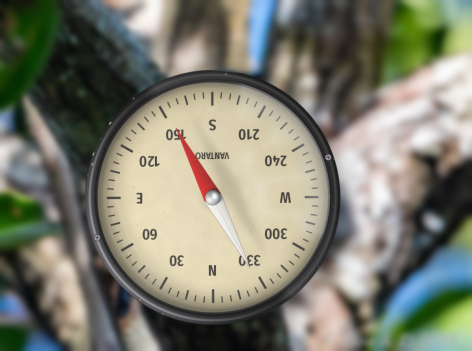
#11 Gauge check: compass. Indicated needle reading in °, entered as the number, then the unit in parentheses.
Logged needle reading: 152.5 (°)
